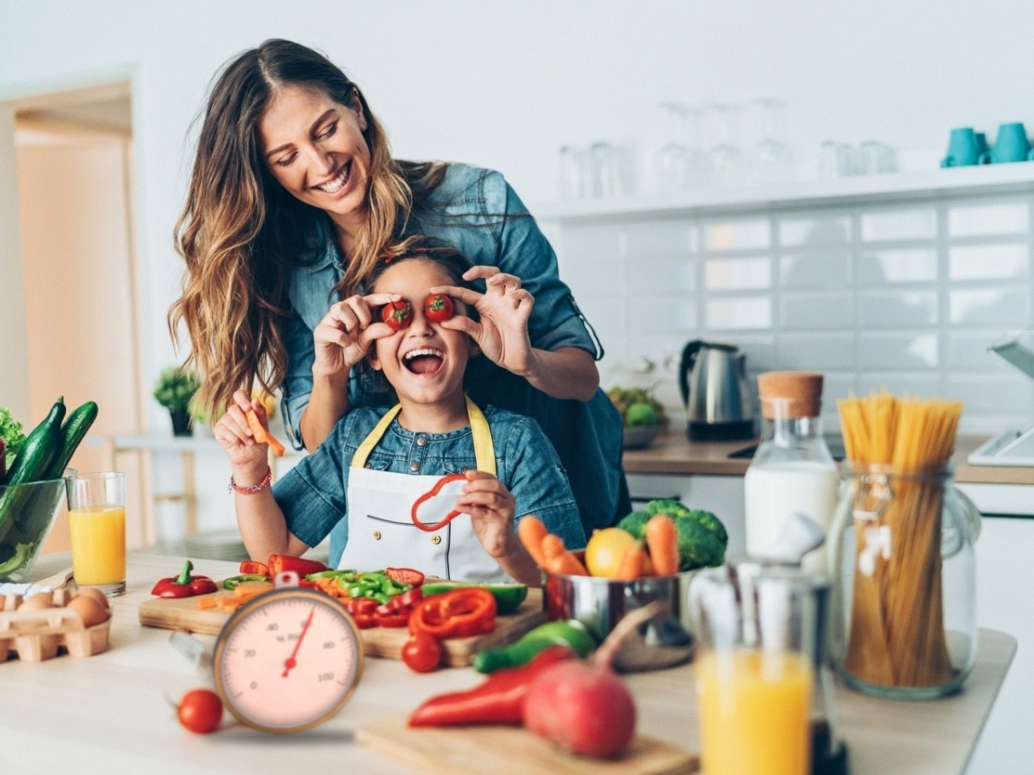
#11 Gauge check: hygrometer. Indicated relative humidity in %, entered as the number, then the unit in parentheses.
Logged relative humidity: 60 (%)
